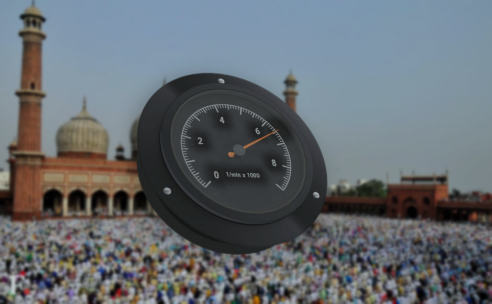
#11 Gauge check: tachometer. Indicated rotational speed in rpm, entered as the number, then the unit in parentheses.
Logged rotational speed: 6500 (rpm)
